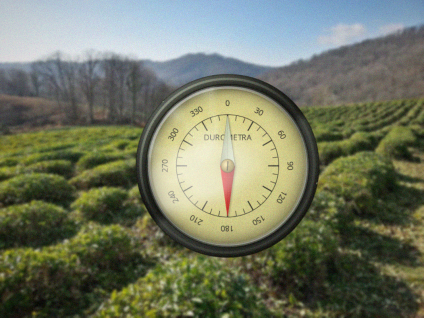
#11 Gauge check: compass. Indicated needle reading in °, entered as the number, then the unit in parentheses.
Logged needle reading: 180 (°)
